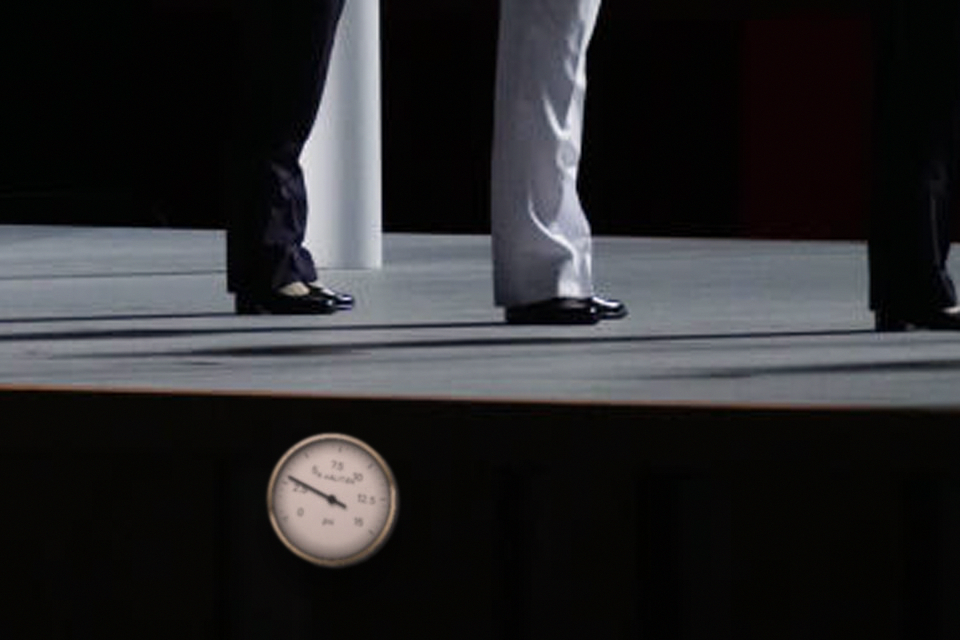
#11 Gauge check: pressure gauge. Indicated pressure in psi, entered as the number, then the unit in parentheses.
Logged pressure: 3 (psi)
